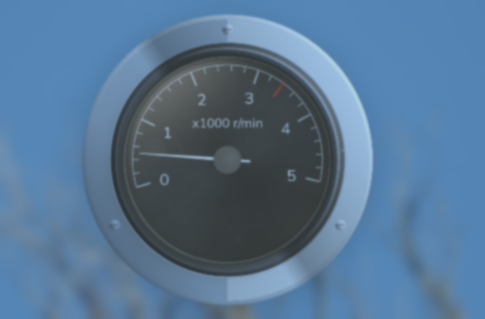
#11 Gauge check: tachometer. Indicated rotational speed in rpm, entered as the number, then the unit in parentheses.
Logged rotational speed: 500 (rpm)
